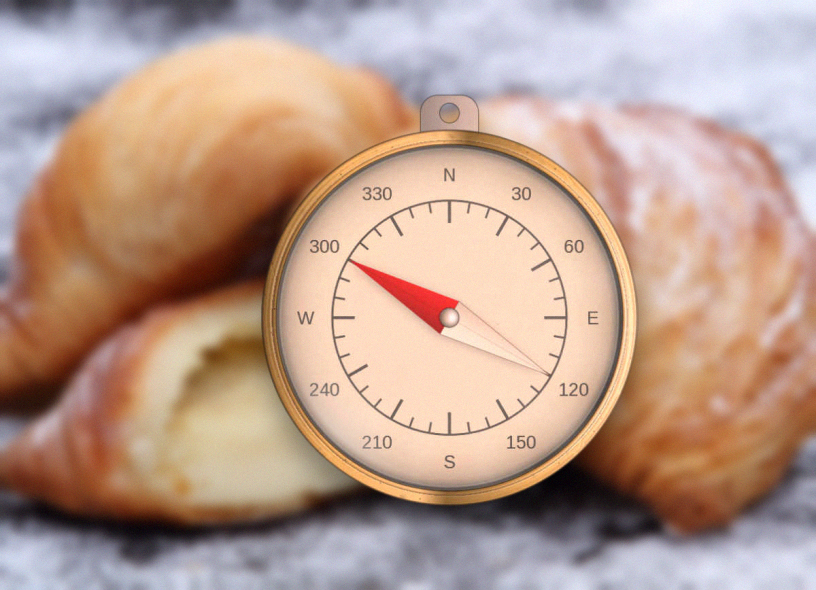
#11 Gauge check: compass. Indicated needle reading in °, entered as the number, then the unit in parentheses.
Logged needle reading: 300 (°)
